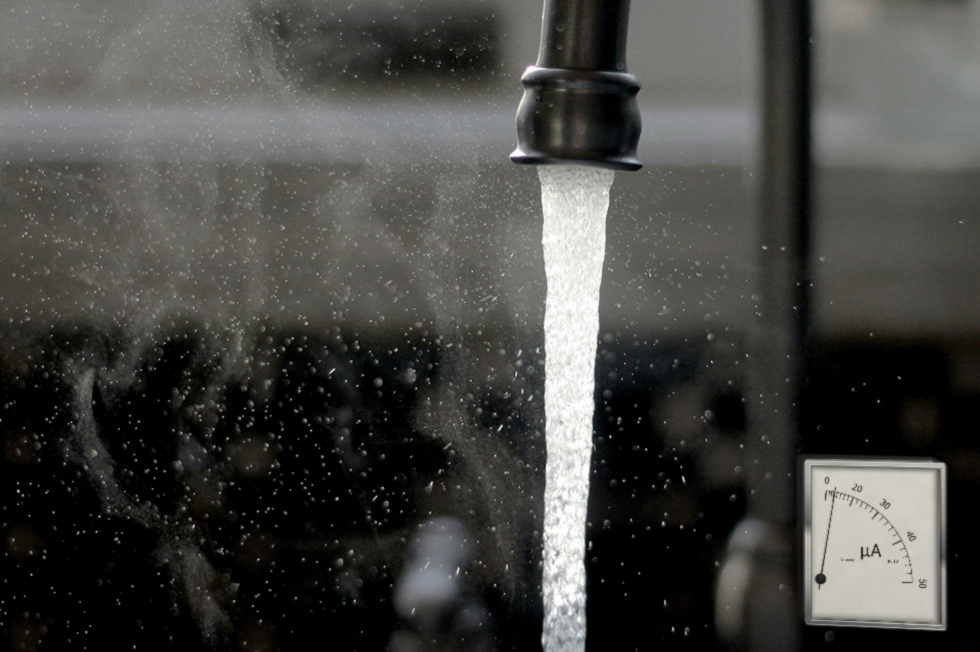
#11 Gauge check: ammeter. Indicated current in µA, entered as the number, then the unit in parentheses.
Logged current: 10 (µA)
